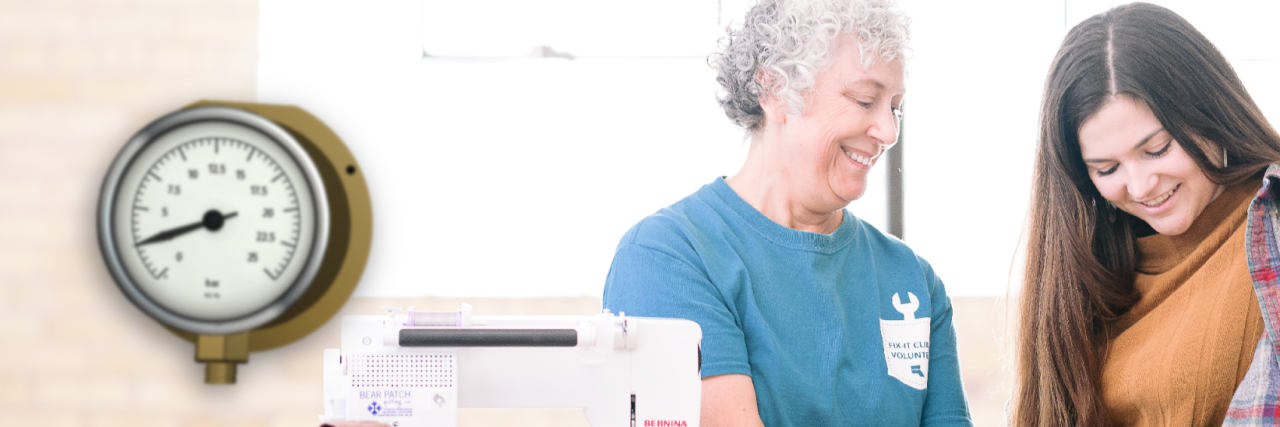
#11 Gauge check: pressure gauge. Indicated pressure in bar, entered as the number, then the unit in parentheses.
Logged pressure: 2.5 (bar)
